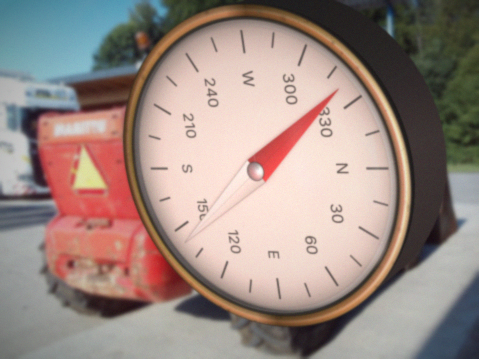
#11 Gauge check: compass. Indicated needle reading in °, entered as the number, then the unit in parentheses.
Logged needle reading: 322.5 (°)
